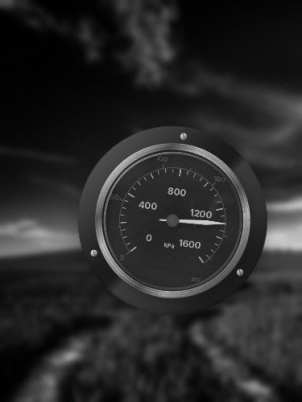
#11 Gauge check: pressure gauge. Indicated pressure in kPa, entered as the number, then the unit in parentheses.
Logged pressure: 1300 (kPa)
